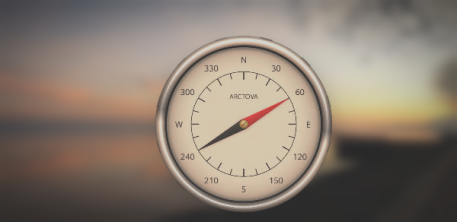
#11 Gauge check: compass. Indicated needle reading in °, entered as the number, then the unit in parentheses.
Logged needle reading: 60 (°)
